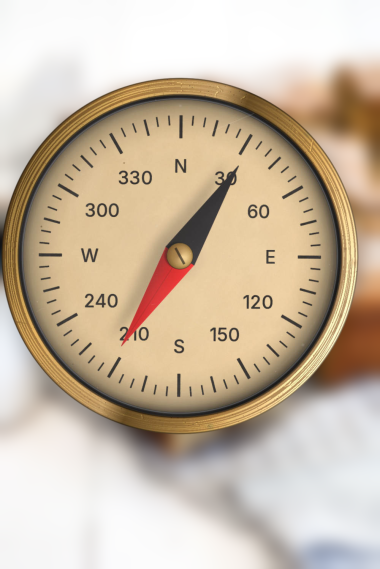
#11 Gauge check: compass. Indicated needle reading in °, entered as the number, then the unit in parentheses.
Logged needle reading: 212.5 (°)
